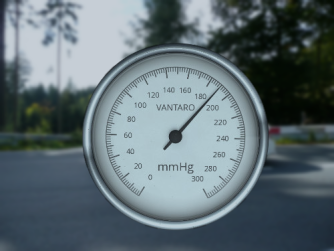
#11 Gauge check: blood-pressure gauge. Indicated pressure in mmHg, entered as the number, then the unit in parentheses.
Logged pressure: 190 (mmHg)
